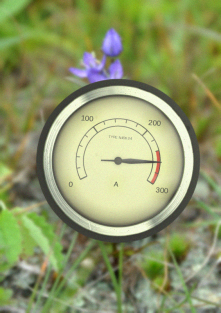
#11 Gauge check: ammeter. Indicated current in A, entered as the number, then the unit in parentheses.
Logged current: 260 (A)
